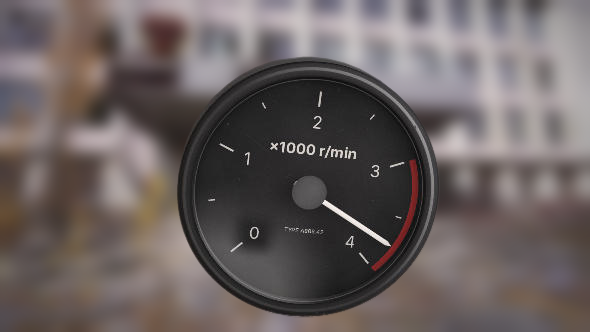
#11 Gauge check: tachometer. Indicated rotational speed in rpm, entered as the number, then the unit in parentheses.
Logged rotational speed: 3750 (rpm)
